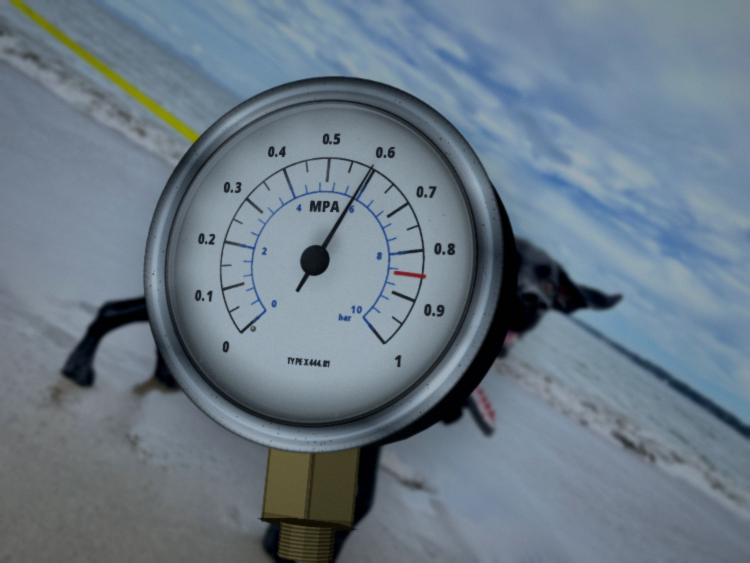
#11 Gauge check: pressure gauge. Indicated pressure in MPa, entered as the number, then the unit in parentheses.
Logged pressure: 0.6 (MPa)
